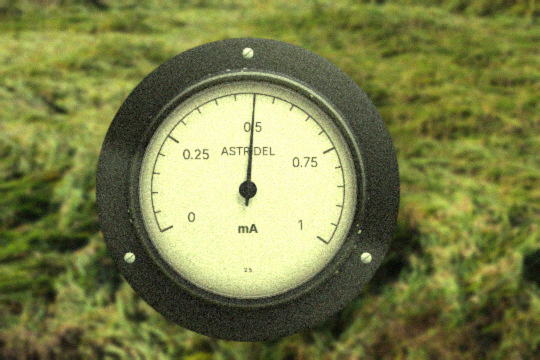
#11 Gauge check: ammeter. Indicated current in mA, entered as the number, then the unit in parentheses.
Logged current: 0.5 (mA)
